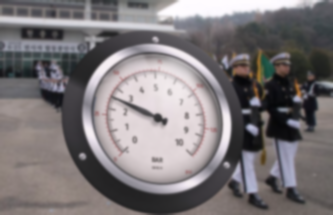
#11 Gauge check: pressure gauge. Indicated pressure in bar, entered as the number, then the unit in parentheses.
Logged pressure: 2.5 (bar)
